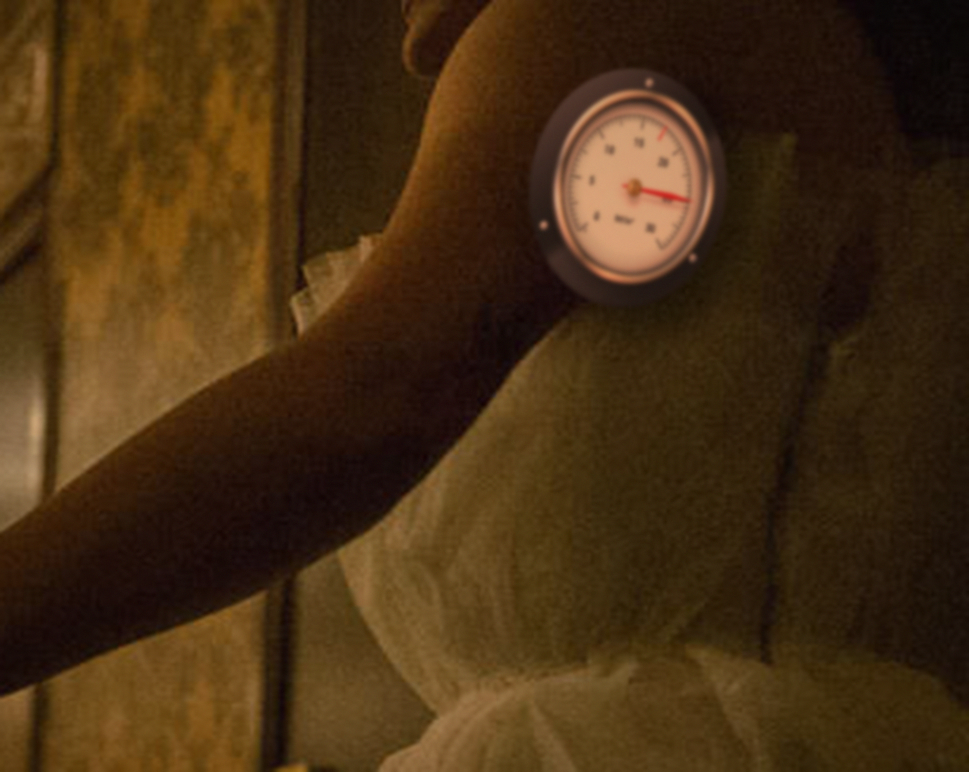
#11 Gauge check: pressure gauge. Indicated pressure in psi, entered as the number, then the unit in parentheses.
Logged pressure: 25 (psi)
